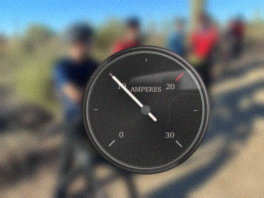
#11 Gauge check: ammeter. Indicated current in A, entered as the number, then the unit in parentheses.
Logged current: 10 (A)
